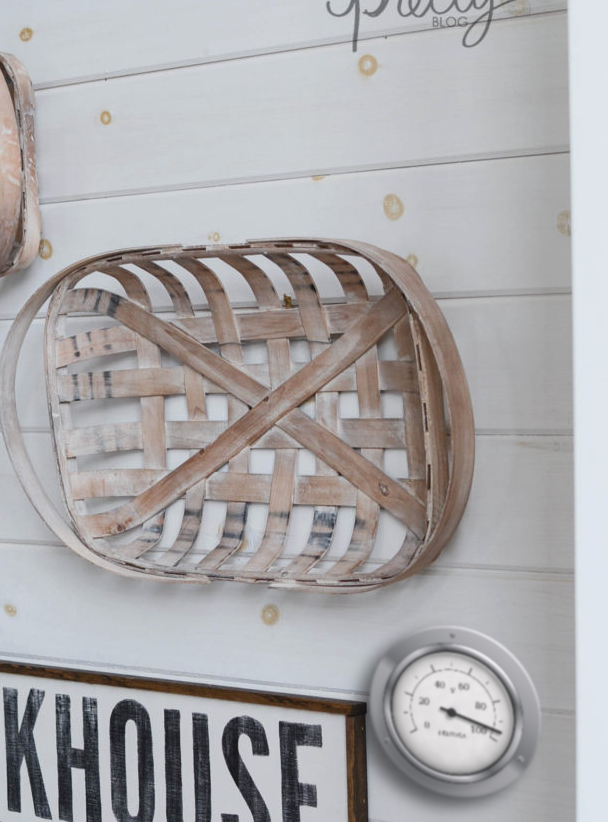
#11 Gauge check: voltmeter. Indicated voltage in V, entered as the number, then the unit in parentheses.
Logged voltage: 95 (V)
